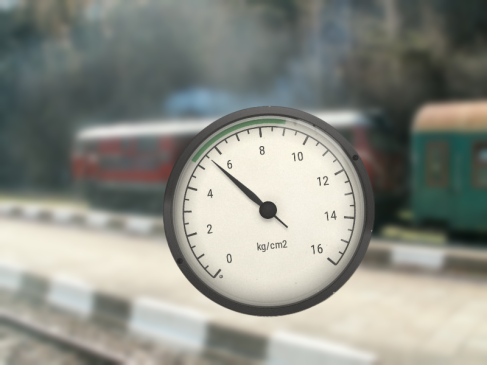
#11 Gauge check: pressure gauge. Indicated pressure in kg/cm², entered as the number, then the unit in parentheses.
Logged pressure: 5.5 (kg/cm²)
